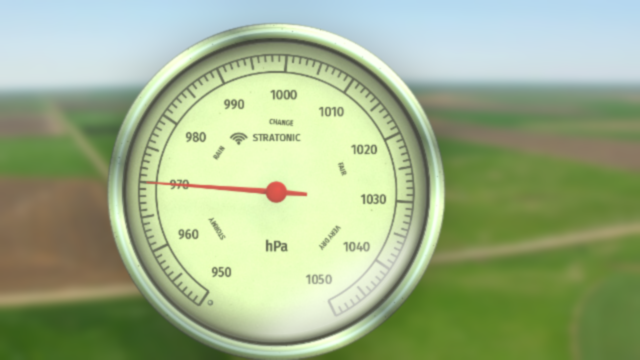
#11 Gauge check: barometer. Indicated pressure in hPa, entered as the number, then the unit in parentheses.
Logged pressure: 970 (hPa)
